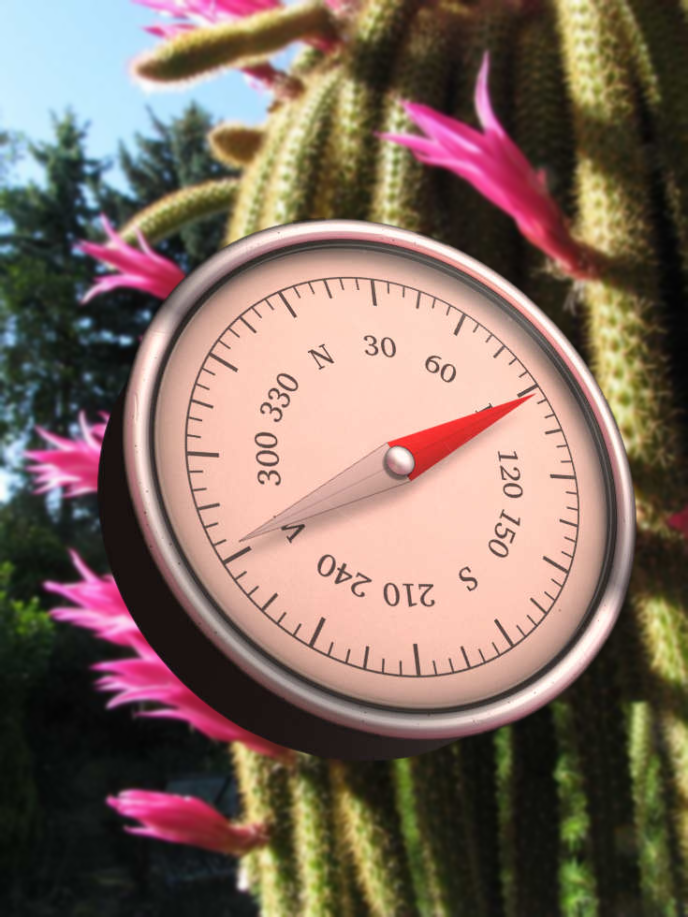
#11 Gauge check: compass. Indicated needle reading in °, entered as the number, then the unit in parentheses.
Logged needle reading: 92.5 (°)
